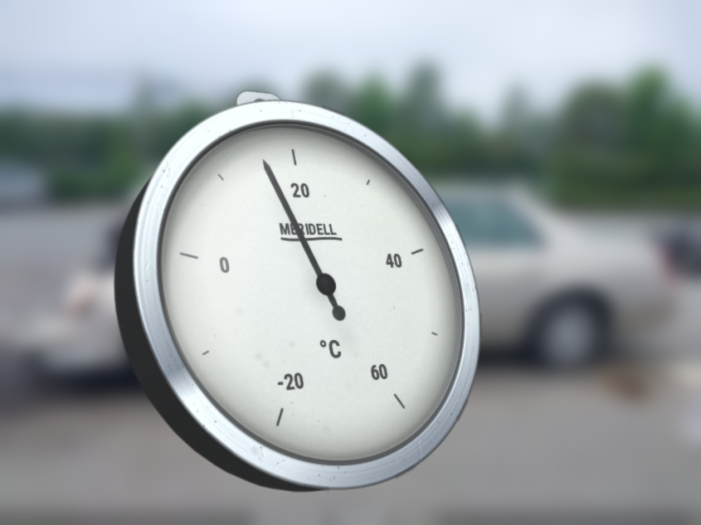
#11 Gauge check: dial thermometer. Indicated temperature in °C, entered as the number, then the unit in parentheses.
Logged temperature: 15 (°C)
